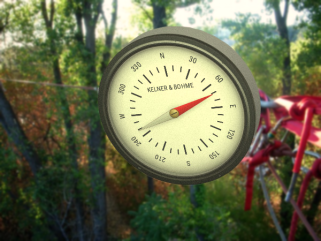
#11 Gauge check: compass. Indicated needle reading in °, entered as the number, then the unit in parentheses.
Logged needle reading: 70 (°)
